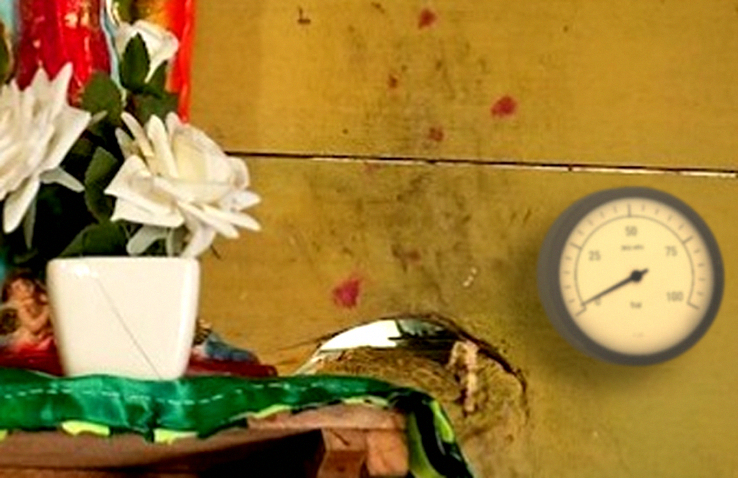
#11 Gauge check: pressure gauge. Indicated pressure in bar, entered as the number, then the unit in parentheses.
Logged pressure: 2.5 (bar)
